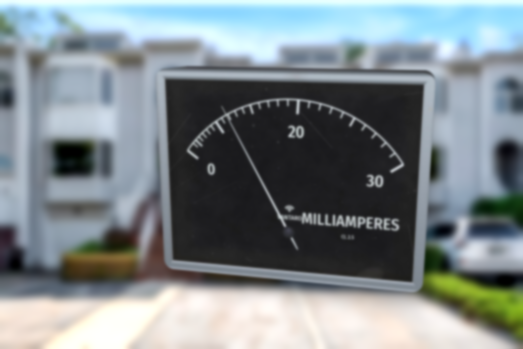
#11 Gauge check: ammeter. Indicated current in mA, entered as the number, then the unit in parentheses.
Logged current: 12 (mA)
